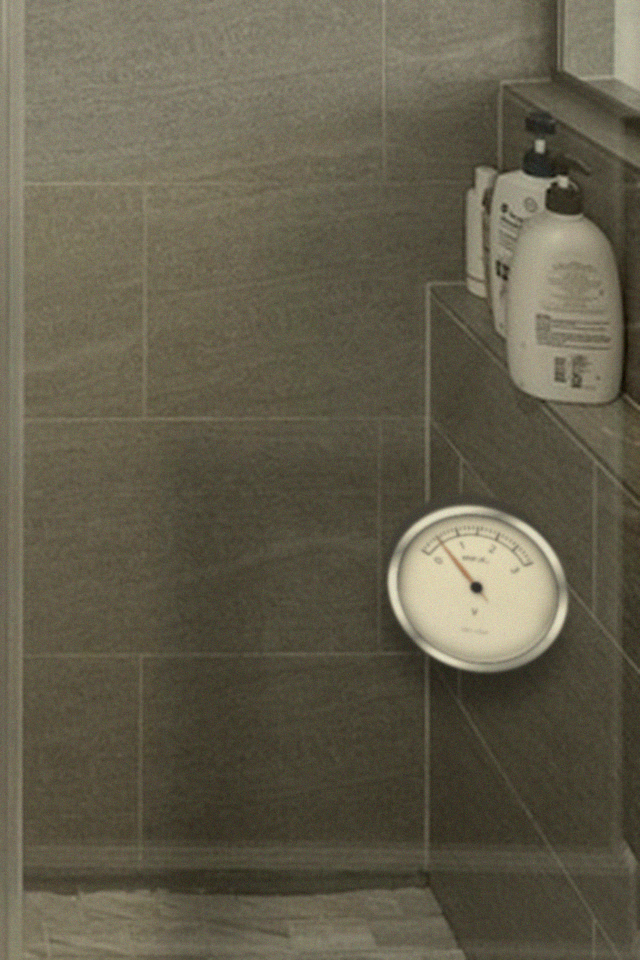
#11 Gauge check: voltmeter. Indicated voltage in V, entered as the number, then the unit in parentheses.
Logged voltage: 0.5 (V)
